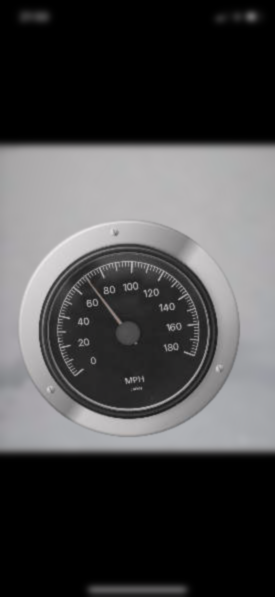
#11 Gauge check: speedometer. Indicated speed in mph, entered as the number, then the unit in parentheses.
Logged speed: 70 (mph)
